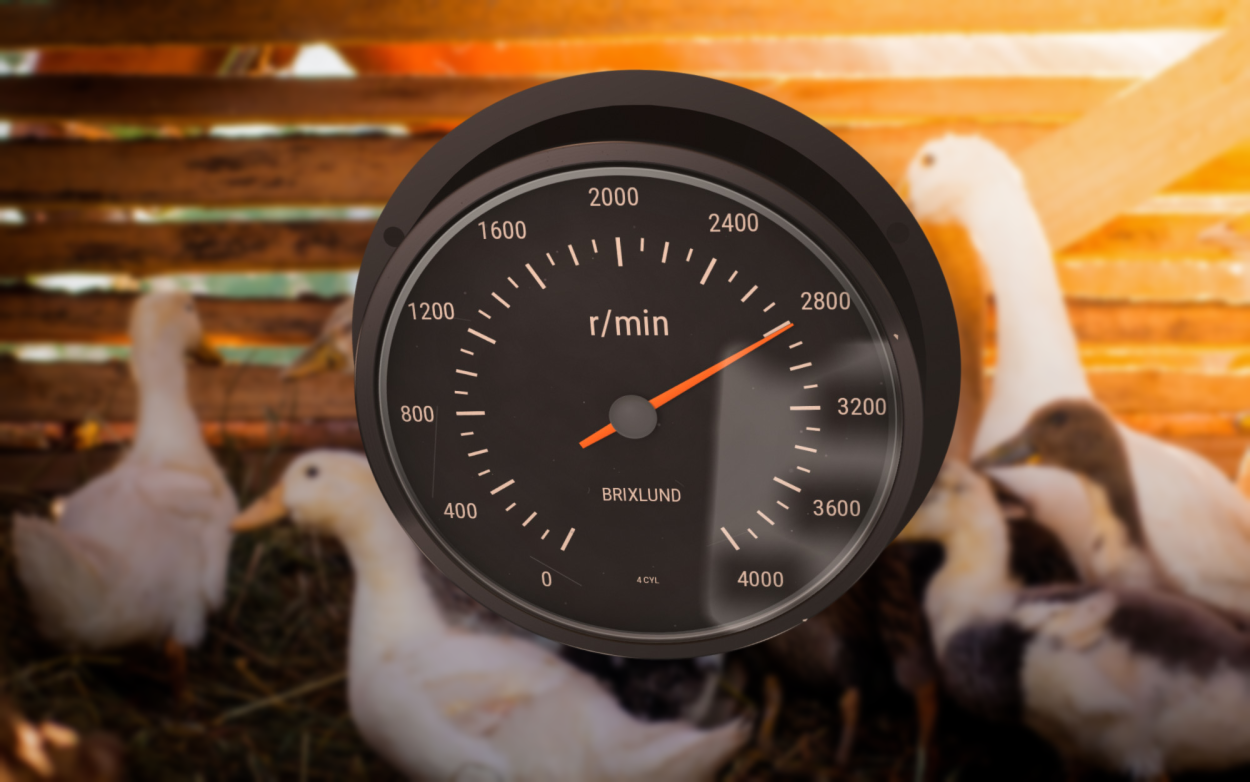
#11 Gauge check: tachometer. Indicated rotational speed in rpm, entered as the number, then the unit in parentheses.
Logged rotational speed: 2800 (rpm)
